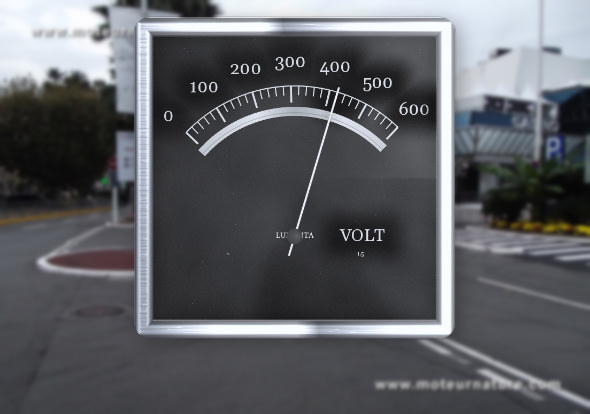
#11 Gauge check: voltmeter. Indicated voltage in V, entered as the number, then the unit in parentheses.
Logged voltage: 420 (V)
